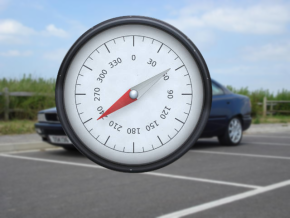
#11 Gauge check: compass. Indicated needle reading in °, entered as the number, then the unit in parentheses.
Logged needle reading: 235 (°)
